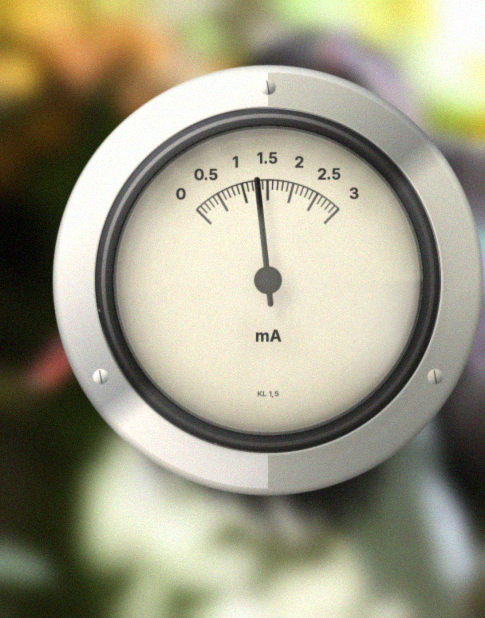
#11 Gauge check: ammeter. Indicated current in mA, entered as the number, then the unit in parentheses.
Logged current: 1.3 (mA)
